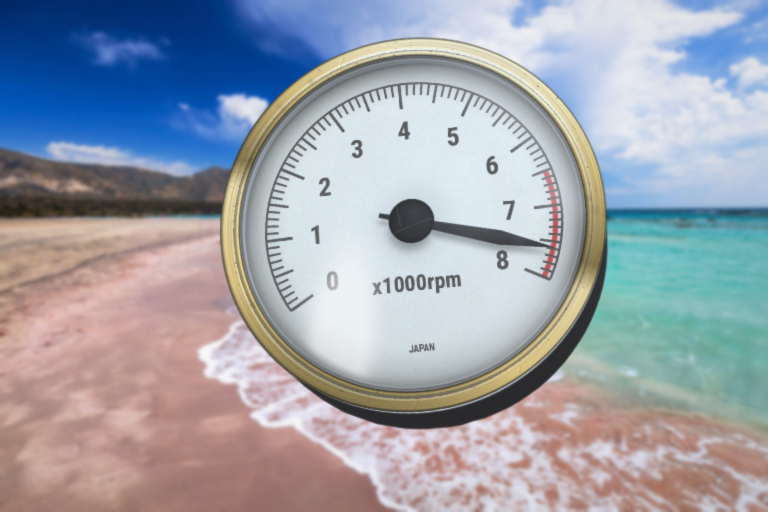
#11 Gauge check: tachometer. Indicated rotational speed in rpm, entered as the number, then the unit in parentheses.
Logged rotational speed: 7600 (rpm)
